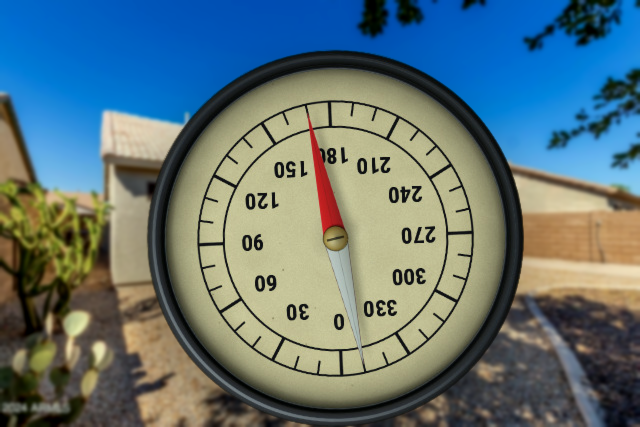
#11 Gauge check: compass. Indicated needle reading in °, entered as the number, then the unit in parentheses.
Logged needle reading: 170 (°)
